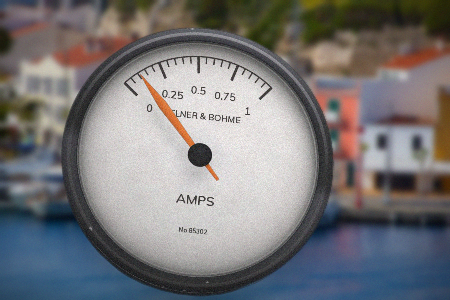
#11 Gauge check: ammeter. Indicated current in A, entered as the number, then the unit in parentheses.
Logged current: 0.1 (A)
